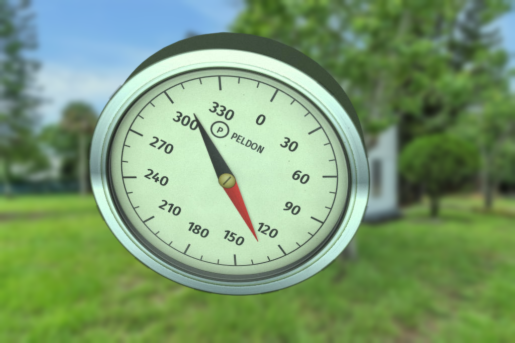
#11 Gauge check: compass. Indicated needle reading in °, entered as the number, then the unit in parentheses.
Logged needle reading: 130 (°)
